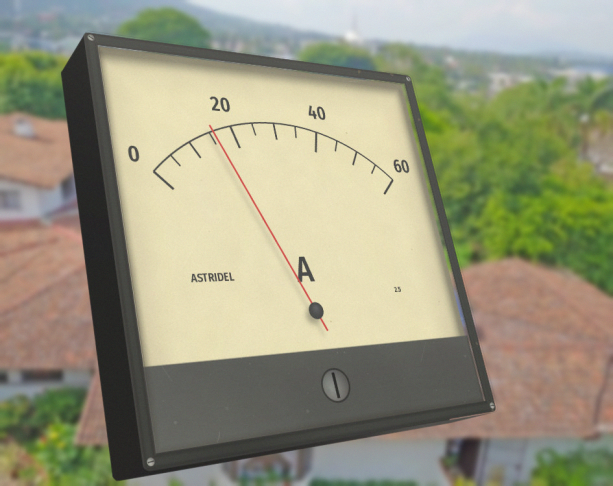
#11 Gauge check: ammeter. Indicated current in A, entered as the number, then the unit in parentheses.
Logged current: 15 (A)
